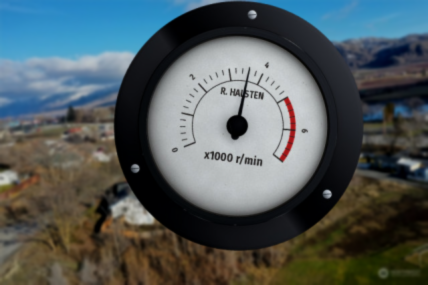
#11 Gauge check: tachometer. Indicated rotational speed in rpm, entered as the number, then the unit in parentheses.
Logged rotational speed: 3600 (rpm)
